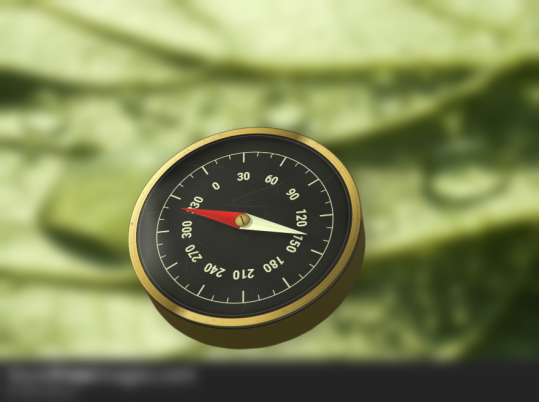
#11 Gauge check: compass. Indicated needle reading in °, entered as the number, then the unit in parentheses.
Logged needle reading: 320 (°)
